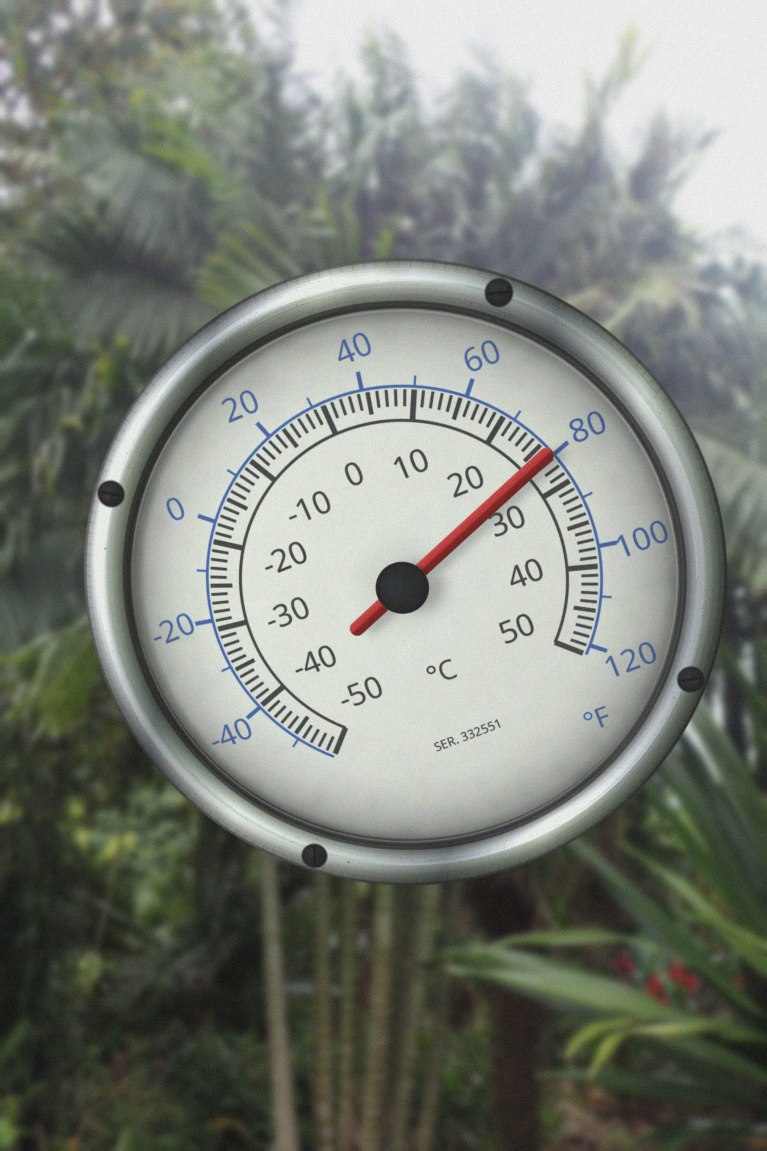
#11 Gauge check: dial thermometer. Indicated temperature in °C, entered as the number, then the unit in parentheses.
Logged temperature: 26 (°C)
